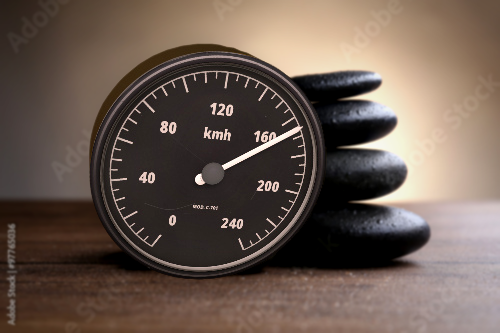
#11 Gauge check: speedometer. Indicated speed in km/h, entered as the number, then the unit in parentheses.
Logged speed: 165 (km/h)
